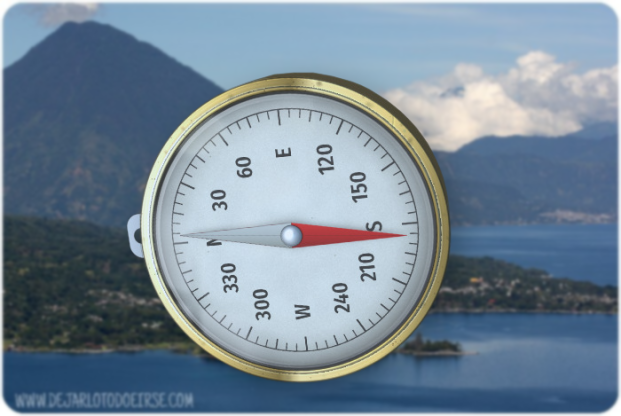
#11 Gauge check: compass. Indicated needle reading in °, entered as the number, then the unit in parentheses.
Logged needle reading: 185 (°)
